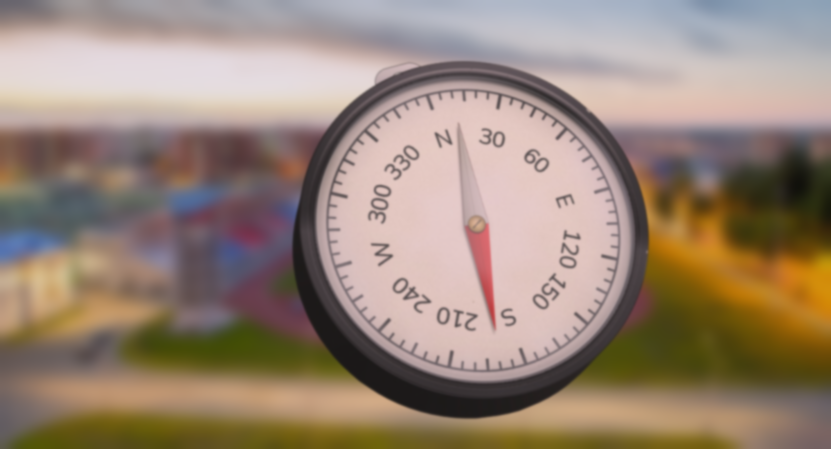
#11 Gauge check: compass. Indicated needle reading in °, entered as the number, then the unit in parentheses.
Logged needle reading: 190 (°)
